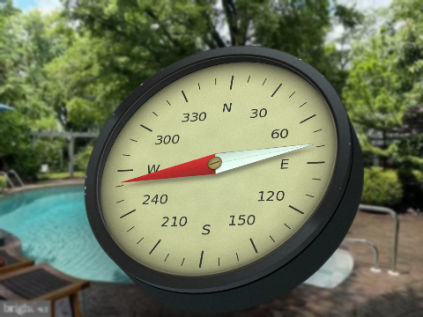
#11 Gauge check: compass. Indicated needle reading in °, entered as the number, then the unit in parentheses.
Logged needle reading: 260 (°)
